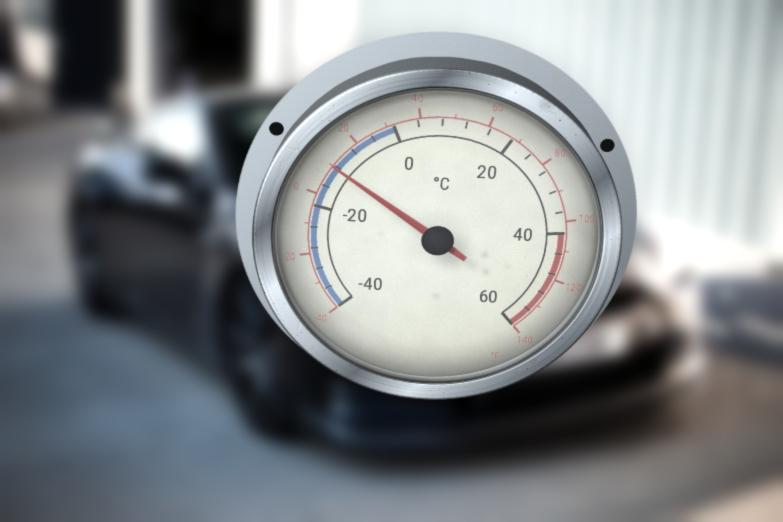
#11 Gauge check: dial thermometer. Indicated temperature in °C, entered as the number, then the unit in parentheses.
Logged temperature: -12 (°C)
